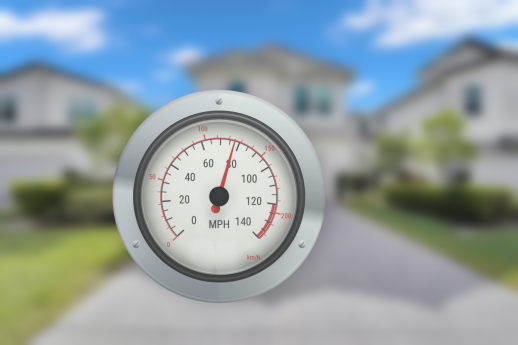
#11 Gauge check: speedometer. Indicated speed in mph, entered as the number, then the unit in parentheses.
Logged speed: 77.5 (mph)
